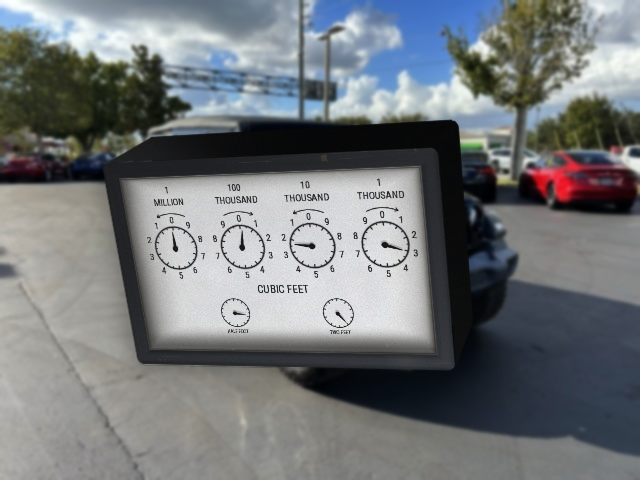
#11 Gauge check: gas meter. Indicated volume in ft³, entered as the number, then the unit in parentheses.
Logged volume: 2300 (ft³)
